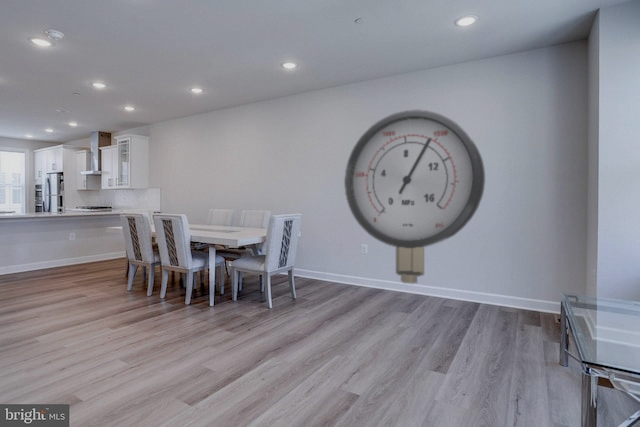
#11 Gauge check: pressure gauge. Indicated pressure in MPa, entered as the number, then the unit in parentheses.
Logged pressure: 10 (MPa)
